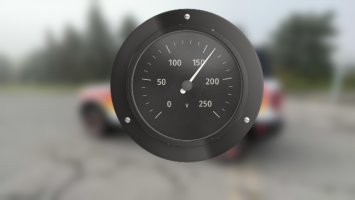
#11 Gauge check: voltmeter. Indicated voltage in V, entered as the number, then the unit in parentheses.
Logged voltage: 160 (V)
